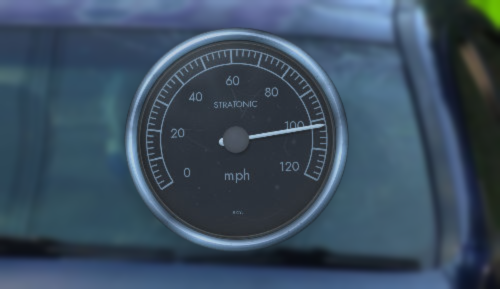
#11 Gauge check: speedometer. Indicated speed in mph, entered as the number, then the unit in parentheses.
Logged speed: 102 (mph)
